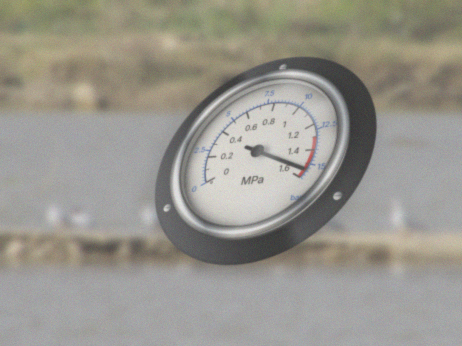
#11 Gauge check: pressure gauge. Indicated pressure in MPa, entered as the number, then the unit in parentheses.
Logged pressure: 1.55 (MPa)
